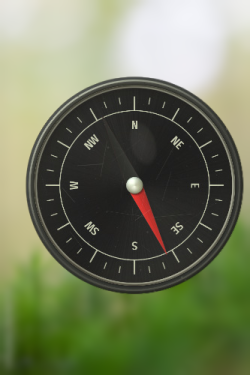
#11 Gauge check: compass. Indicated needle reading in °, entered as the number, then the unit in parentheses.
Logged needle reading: 155 (°)
